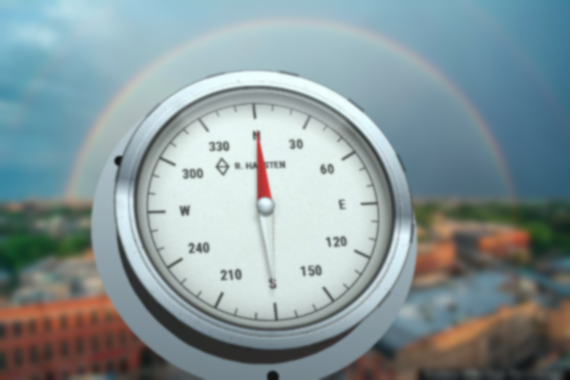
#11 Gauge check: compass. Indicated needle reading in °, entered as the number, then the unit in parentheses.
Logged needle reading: 0 (°)
